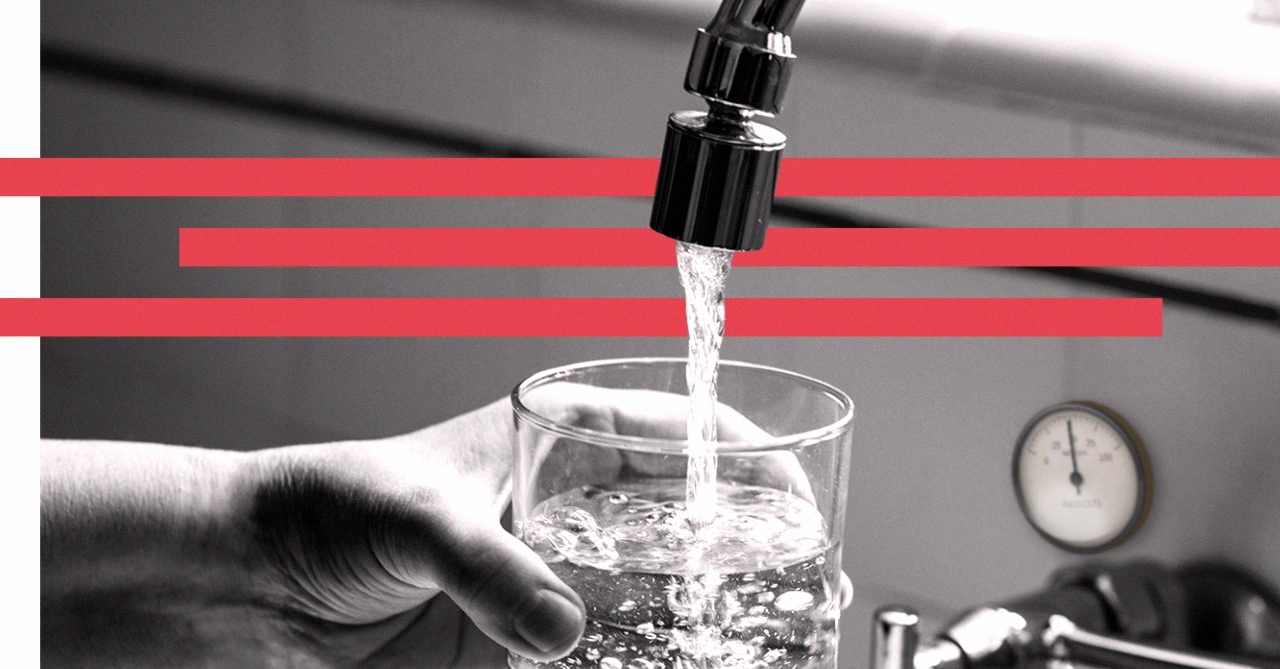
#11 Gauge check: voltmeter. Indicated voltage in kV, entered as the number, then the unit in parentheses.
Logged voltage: 50 (kV)
